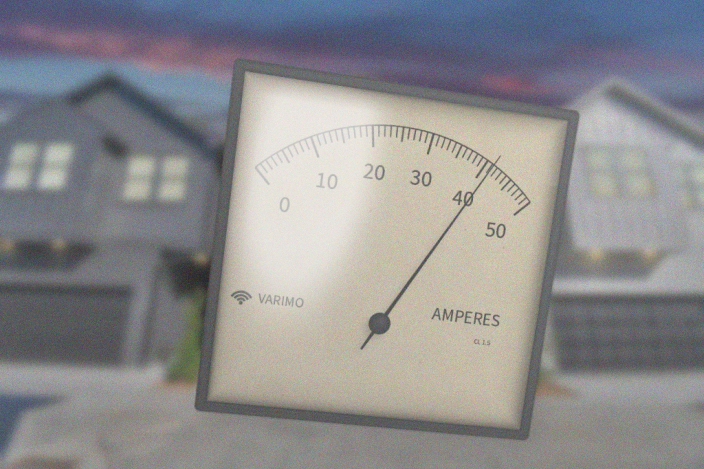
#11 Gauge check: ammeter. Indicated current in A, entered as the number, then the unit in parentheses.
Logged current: 41 (A)
